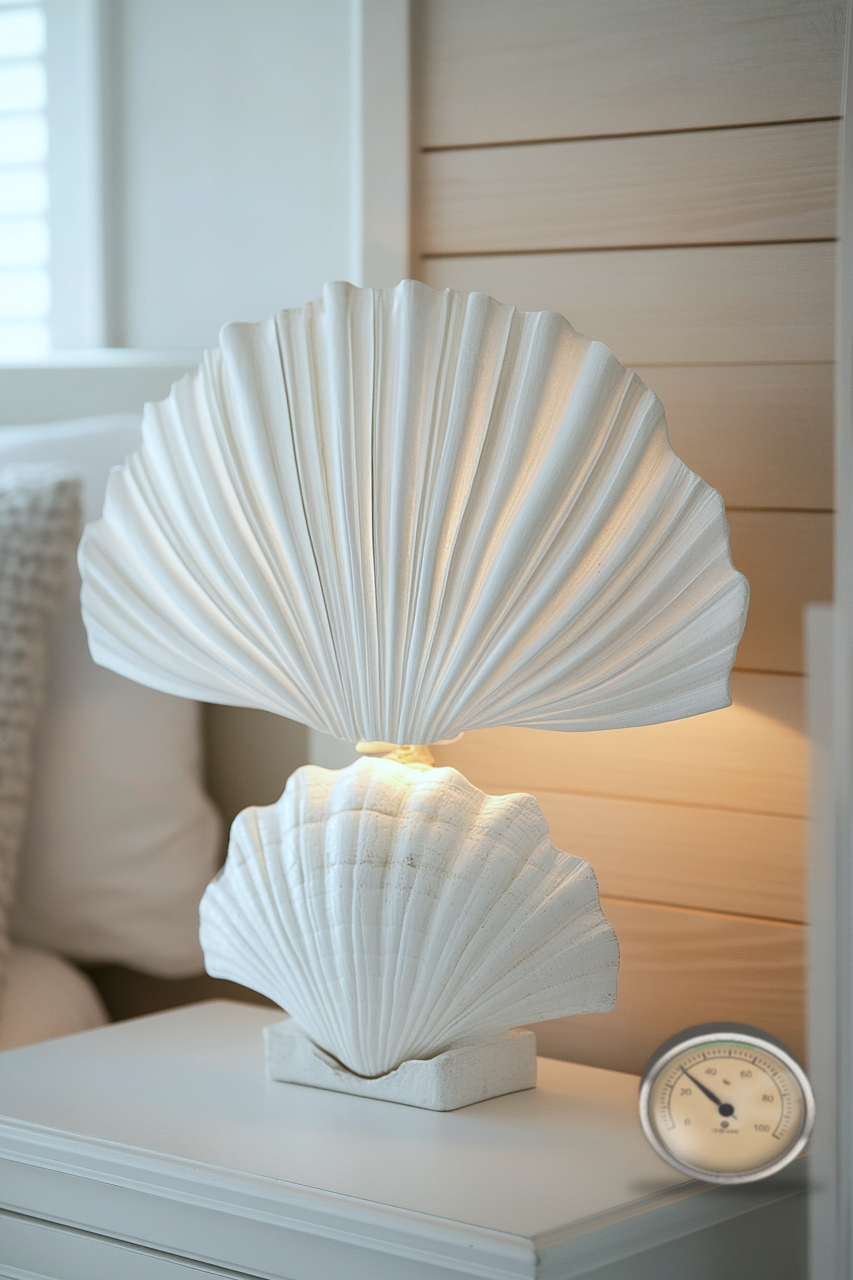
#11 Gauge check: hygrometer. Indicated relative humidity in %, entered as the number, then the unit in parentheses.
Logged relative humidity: 30 (%)
